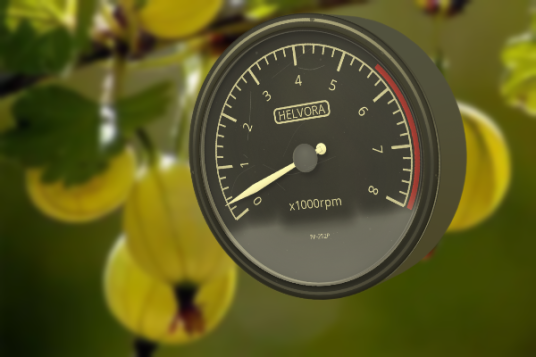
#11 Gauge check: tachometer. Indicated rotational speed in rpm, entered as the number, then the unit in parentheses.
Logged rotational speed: 300 (rpm)
